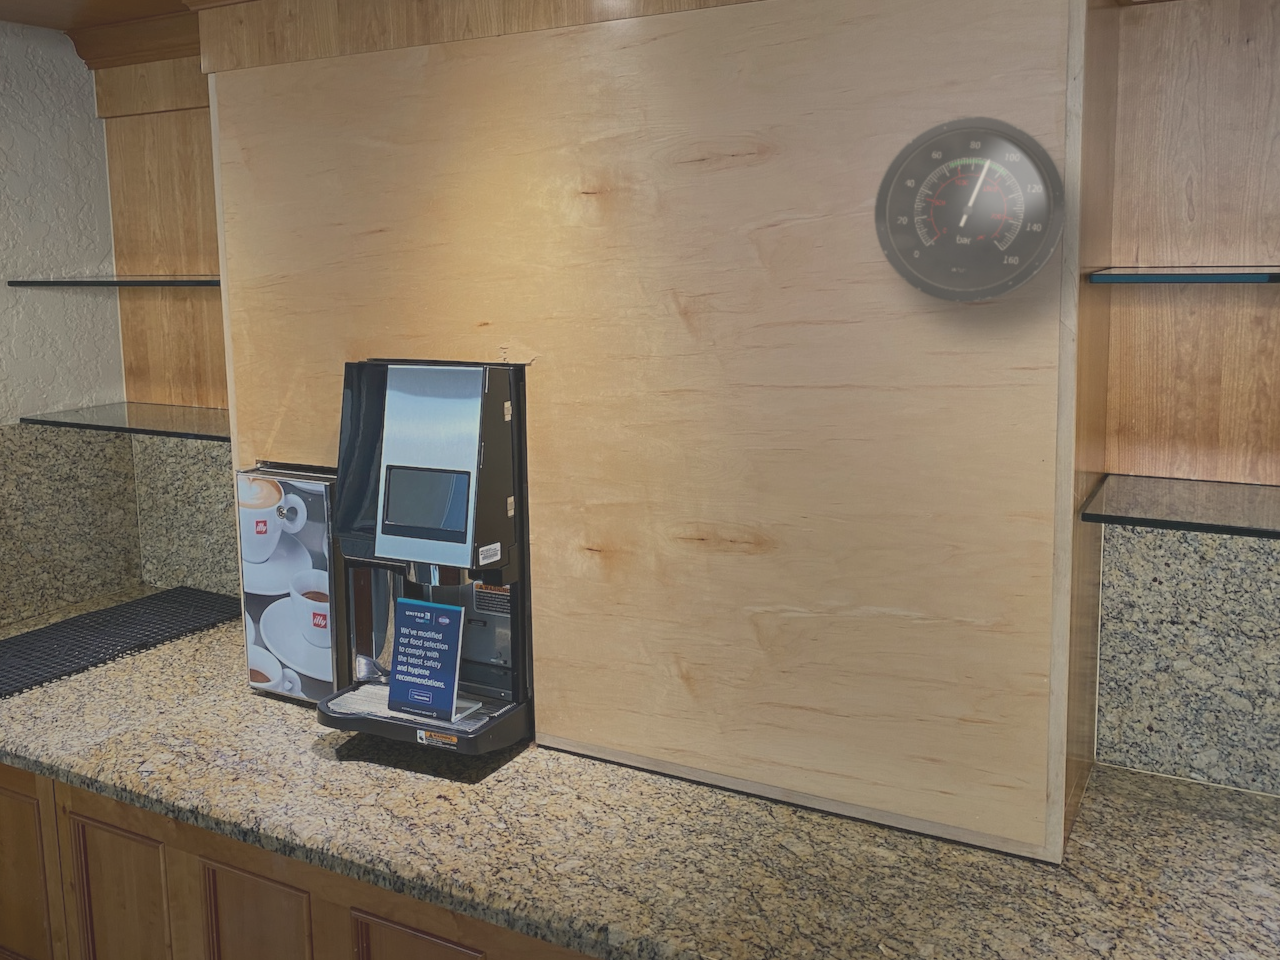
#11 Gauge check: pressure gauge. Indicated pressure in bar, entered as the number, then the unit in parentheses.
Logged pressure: 90 (bar)
